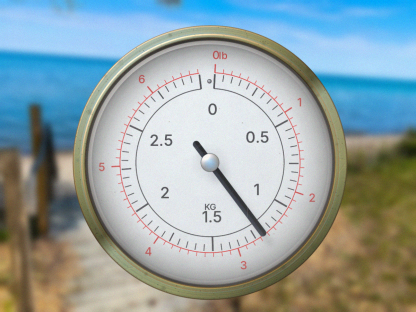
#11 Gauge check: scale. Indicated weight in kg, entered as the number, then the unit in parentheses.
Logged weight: 1.2 (kg)
